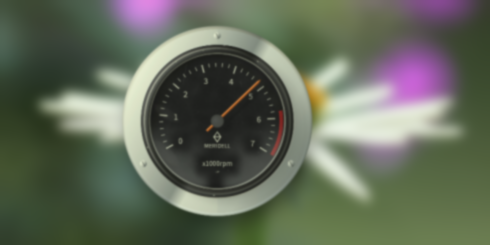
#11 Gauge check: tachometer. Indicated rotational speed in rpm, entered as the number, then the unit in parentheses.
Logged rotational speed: 4800 (rpm)
